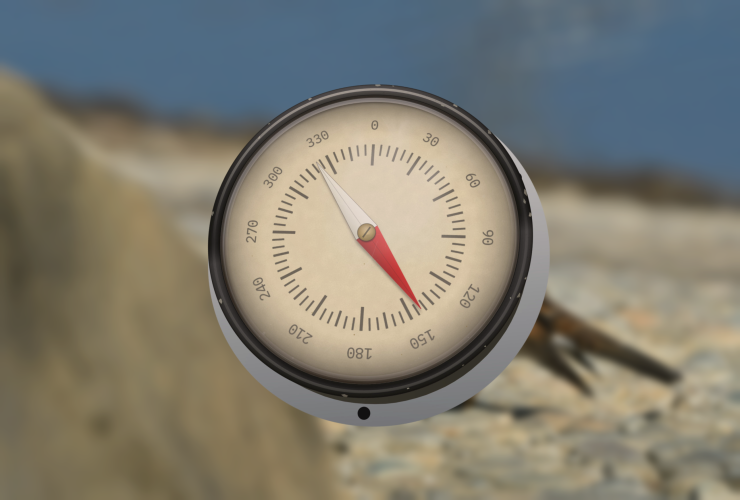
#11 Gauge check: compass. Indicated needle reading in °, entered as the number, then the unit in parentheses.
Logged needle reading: 142.5 (°)
